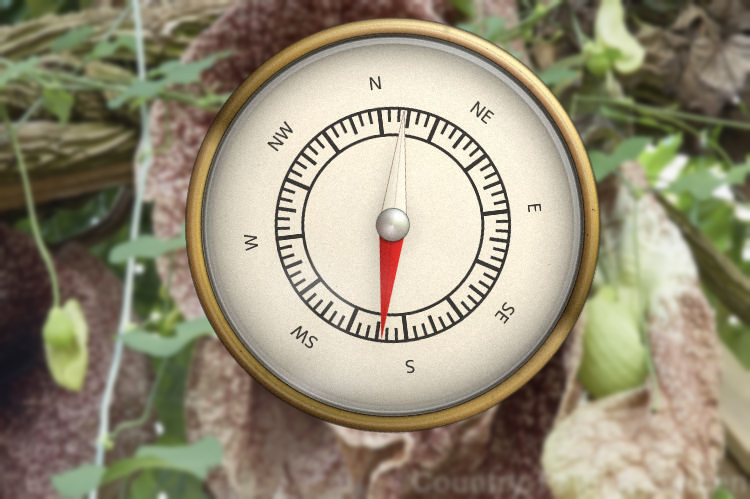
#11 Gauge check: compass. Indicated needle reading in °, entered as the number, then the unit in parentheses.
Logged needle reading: 192.5 (°)
